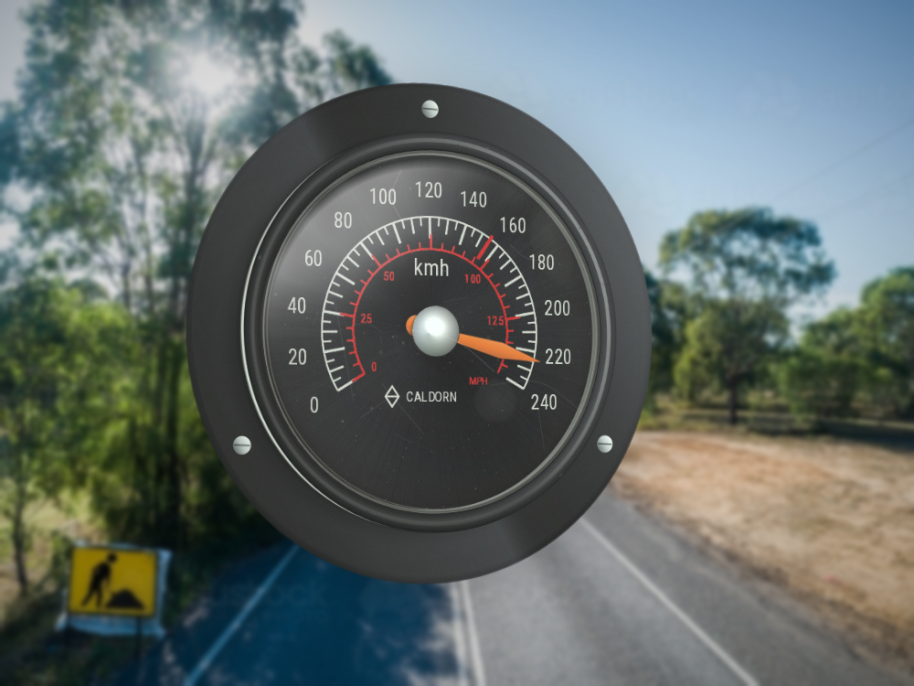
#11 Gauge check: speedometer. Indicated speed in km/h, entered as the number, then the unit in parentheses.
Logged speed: 225 (km/h)
